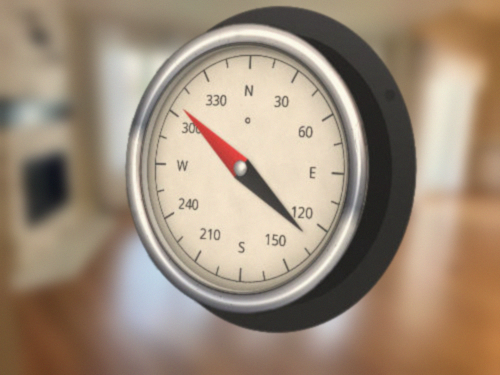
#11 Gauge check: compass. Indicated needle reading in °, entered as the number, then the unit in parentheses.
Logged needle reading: 307.5 (°)
